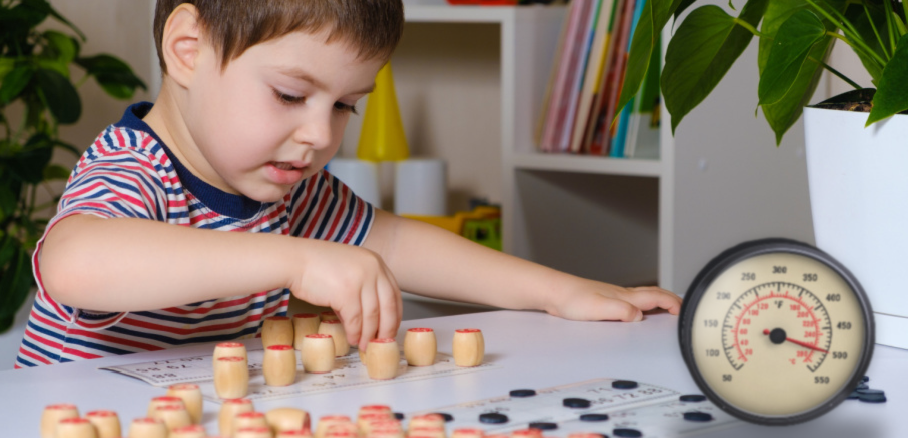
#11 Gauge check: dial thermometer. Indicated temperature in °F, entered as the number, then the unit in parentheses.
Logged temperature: 500 (°F)
